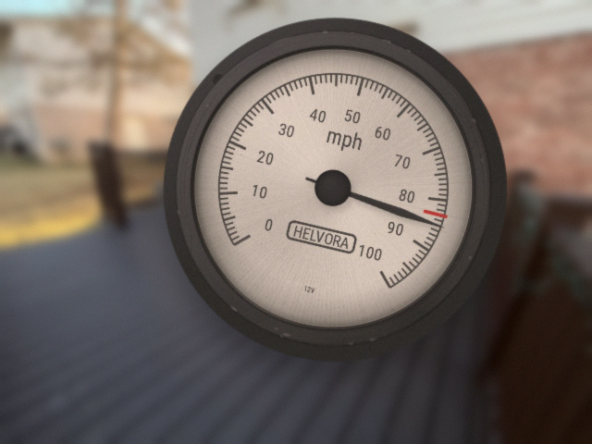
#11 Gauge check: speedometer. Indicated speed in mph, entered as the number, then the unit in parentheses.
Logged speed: 85 (mph)
